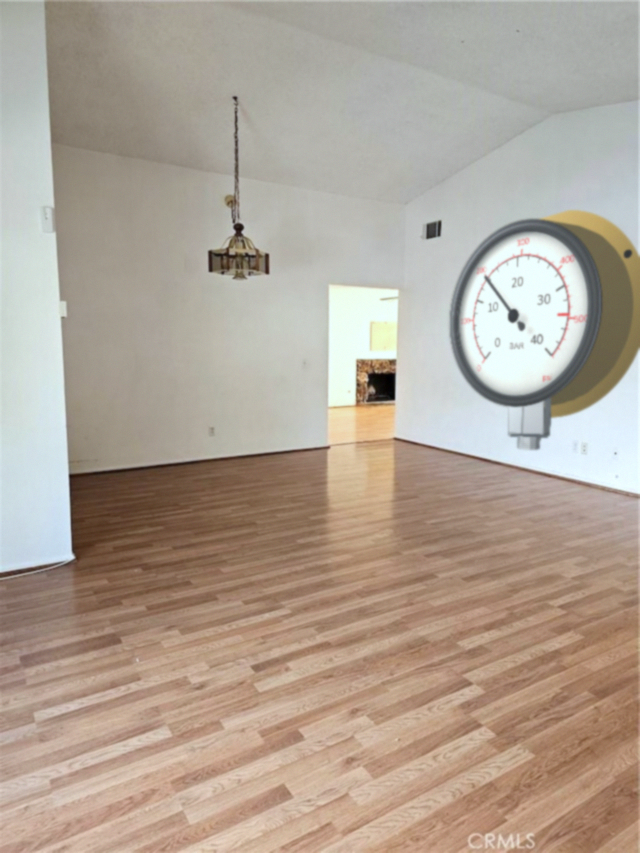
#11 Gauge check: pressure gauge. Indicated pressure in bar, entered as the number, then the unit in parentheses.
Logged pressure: 14 (bar)
